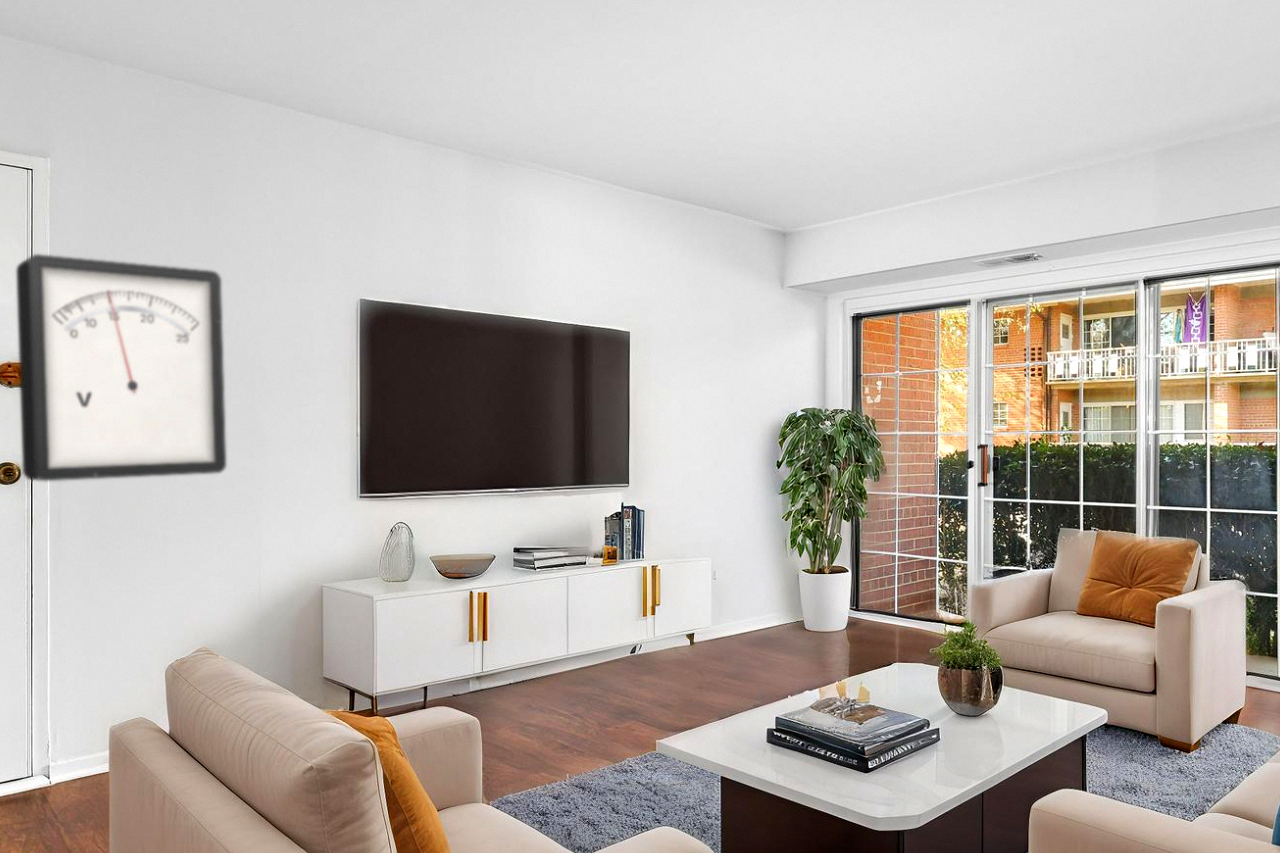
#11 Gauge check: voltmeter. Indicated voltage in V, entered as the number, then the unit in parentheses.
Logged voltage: 15 (V)
